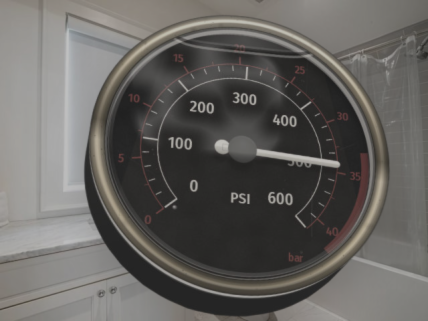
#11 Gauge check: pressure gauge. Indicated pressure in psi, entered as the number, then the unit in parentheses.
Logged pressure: 500 (psi)
